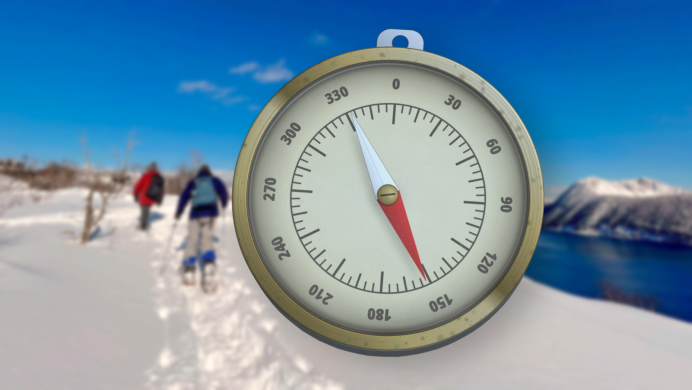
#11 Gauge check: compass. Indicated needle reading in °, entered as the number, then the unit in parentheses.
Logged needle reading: 152.5 (°)
